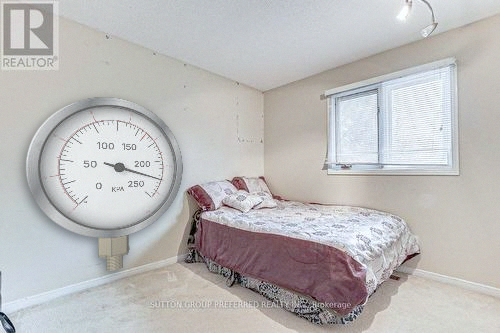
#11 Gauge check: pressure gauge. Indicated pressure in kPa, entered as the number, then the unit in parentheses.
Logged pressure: 225 (kPa)
